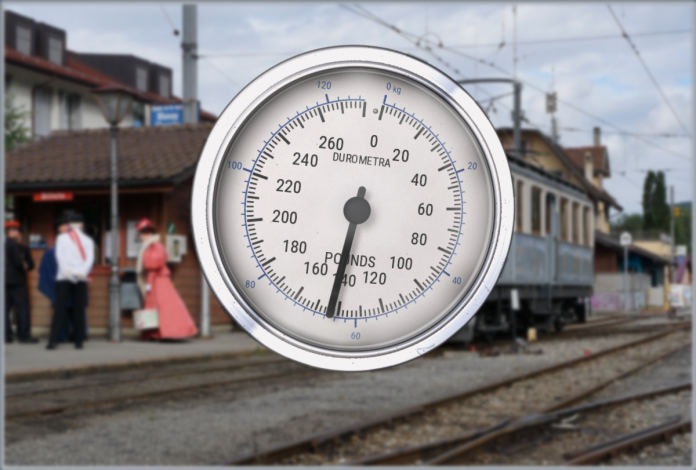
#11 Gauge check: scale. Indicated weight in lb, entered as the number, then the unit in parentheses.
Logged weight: 144 (lb)
